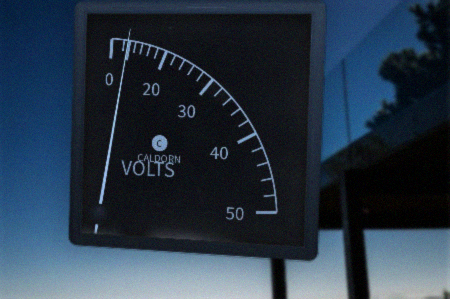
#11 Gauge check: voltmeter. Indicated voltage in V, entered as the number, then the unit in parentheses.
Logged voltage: 10 (V)
